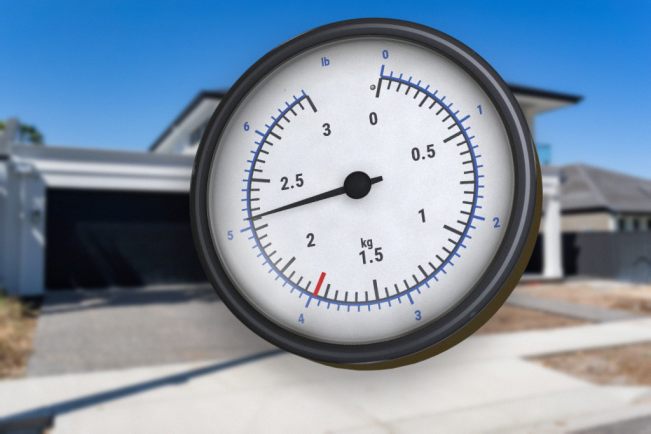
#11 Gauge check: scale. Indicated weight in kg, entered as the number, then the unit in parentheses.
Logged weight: 2.3 (kg)
